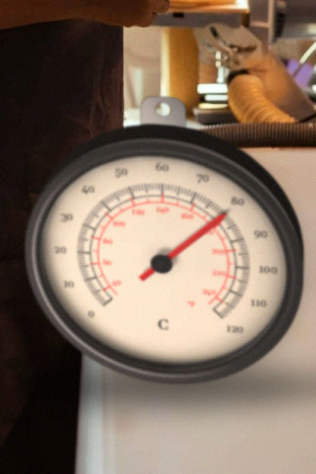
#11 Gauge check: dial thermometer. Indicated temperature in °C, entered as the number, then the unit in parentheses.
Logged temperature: 80 (°C)
